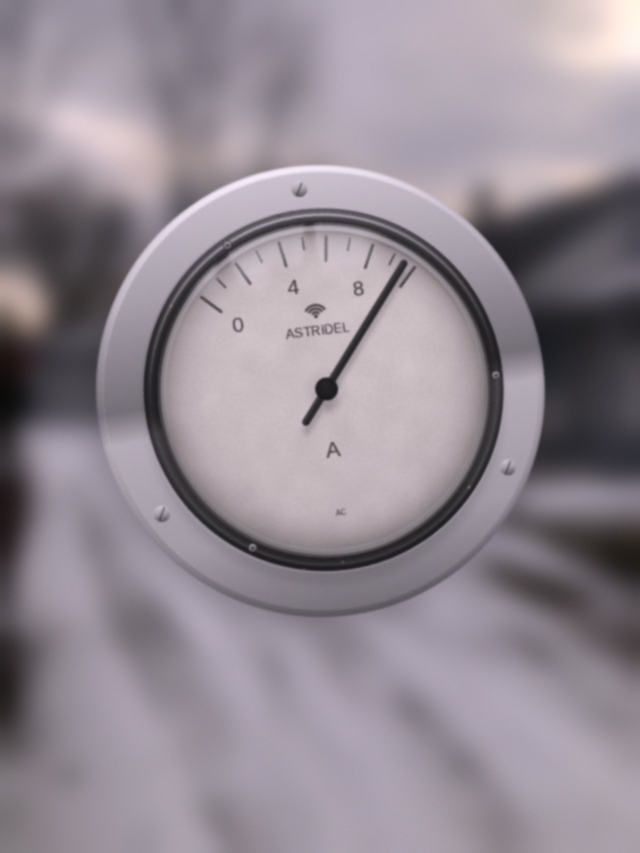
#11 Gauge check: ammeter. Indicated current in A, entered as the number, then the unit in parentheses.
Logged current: 9.5 (A)
